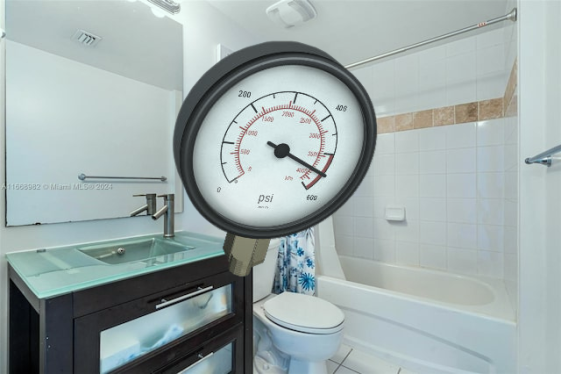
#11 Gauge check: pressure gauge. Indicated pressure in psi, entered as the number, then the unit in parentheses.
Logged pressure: 550 (psi)
